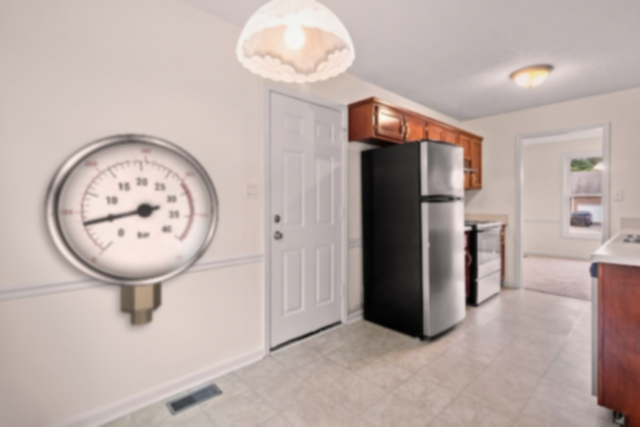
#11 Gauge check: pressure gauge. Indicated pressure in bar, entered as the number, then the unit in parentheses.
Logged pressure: 5 (bar)
